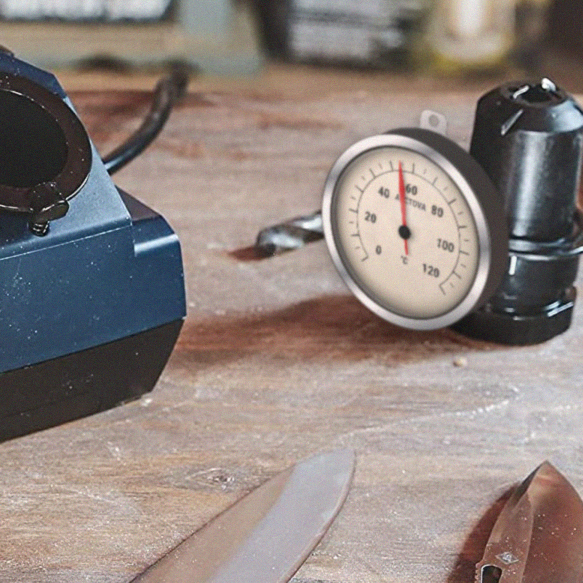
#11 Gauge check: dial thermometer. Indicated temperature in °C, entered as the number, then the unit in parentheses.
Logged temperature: 55 (°C)
